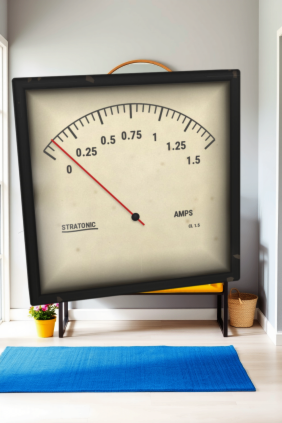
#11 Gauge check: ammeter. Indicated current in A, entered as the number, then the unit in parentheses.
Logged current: 0.1 (A)
